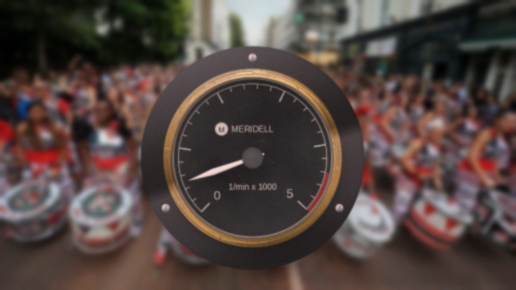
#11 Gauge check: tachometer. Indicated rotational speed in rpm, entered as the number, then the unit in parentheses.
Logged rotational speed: 500 (rpm)
